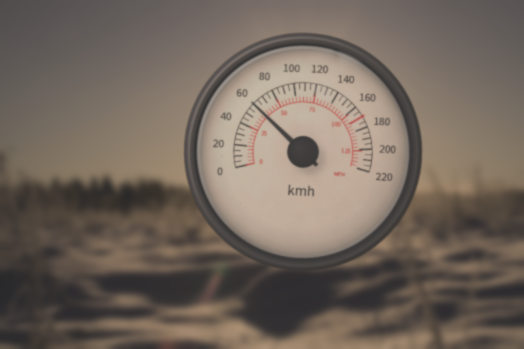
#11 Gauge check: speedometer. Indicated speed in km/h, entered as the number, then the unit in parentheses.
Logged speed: 60 (km/h)
